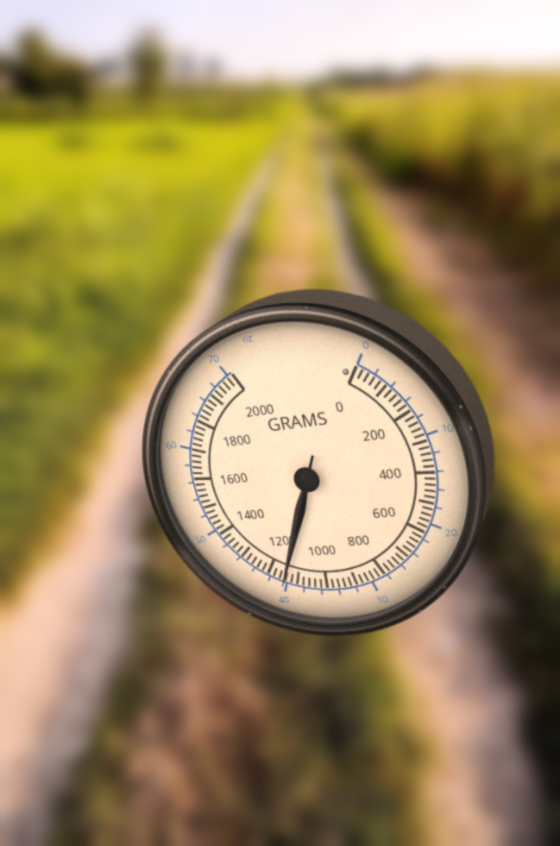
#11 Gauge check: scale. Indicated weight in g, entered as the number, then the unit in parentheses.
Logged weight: 1140 (g)
